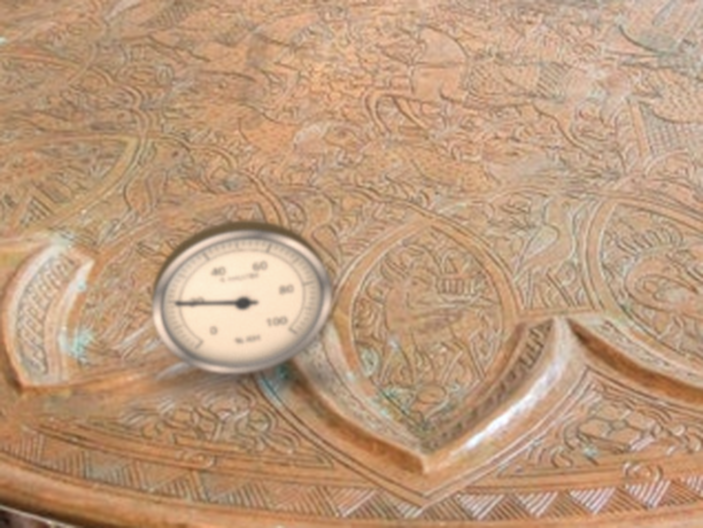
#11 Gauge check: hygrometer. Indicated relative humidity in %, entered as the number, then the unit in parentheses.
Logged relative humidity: 20 (%)
